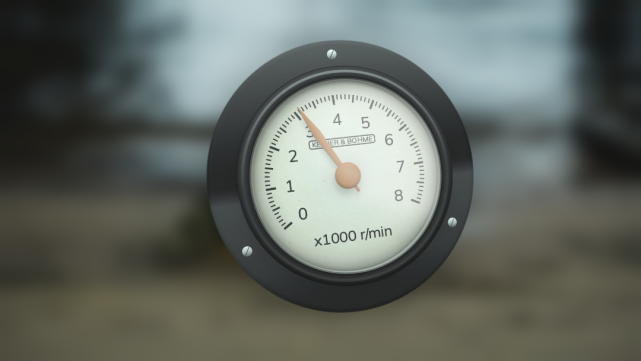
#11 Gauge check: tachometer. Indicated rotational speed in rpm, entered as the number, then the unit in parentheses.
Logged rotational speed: 3100 (rpm)
